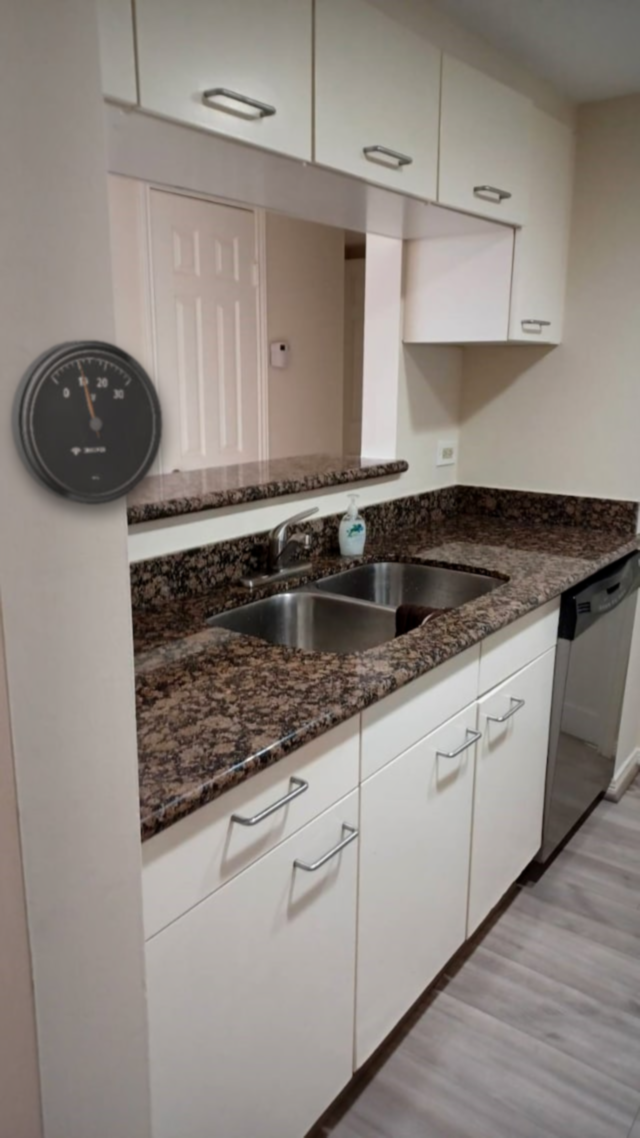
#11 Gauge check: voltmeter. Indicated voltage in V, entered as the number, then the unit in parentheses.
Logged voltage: 10 (V)
